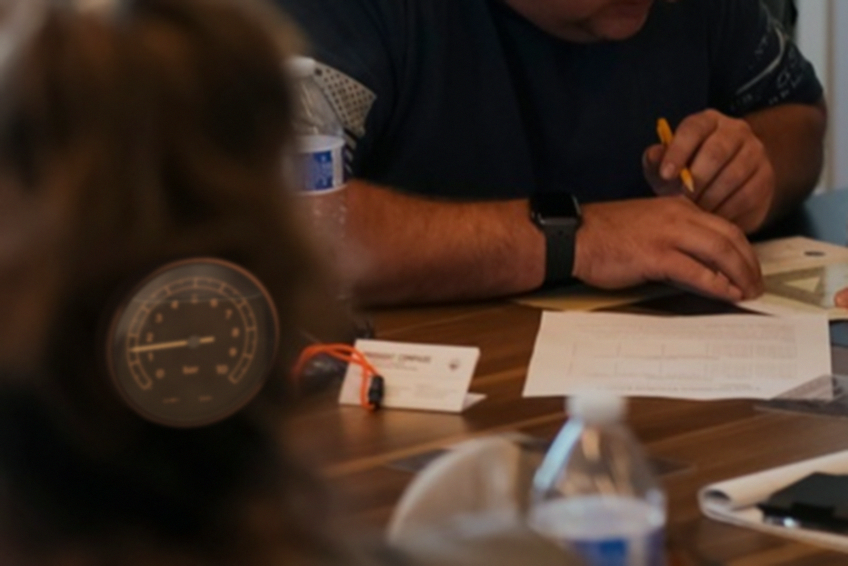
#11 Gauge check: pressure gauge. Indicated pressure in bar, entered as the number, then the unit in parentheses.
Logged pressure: 1.5 (bar)
